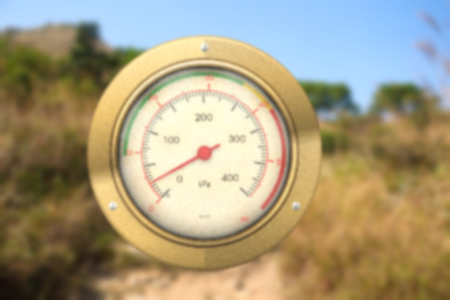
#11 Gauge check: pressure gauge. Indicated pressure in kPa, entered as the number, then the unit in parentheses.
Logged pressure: 25 (kPa)
